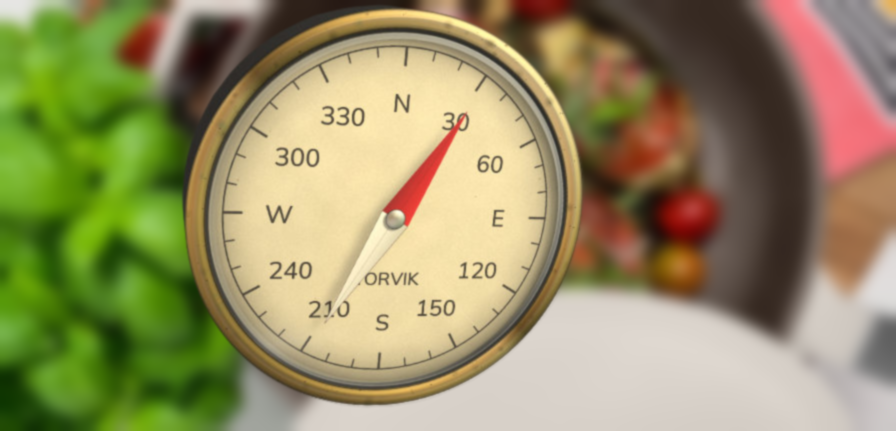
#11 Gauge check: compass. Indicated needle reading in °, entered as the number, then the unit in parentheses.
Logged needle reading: 30 (°)
